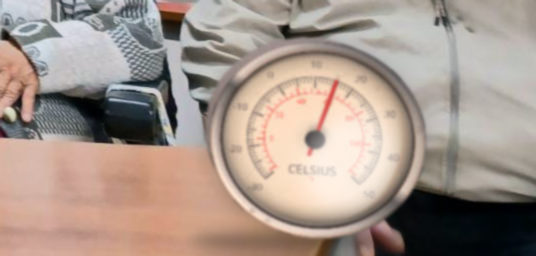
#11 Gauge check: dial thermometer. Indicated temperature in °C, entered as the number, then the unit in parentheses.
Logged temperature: 15 (°C)
